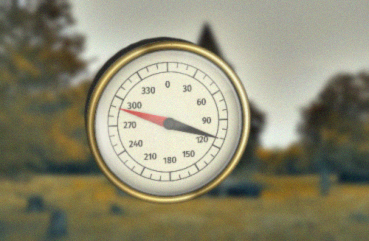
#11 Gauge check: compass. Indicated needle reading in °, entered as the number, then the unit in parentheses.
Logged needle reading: 290 (°)
